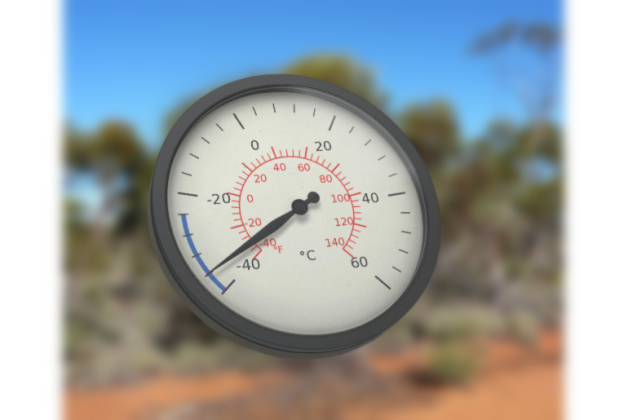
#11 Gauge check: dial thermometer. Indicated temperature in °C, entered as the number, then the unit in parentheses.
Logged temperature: -36 (°C)
